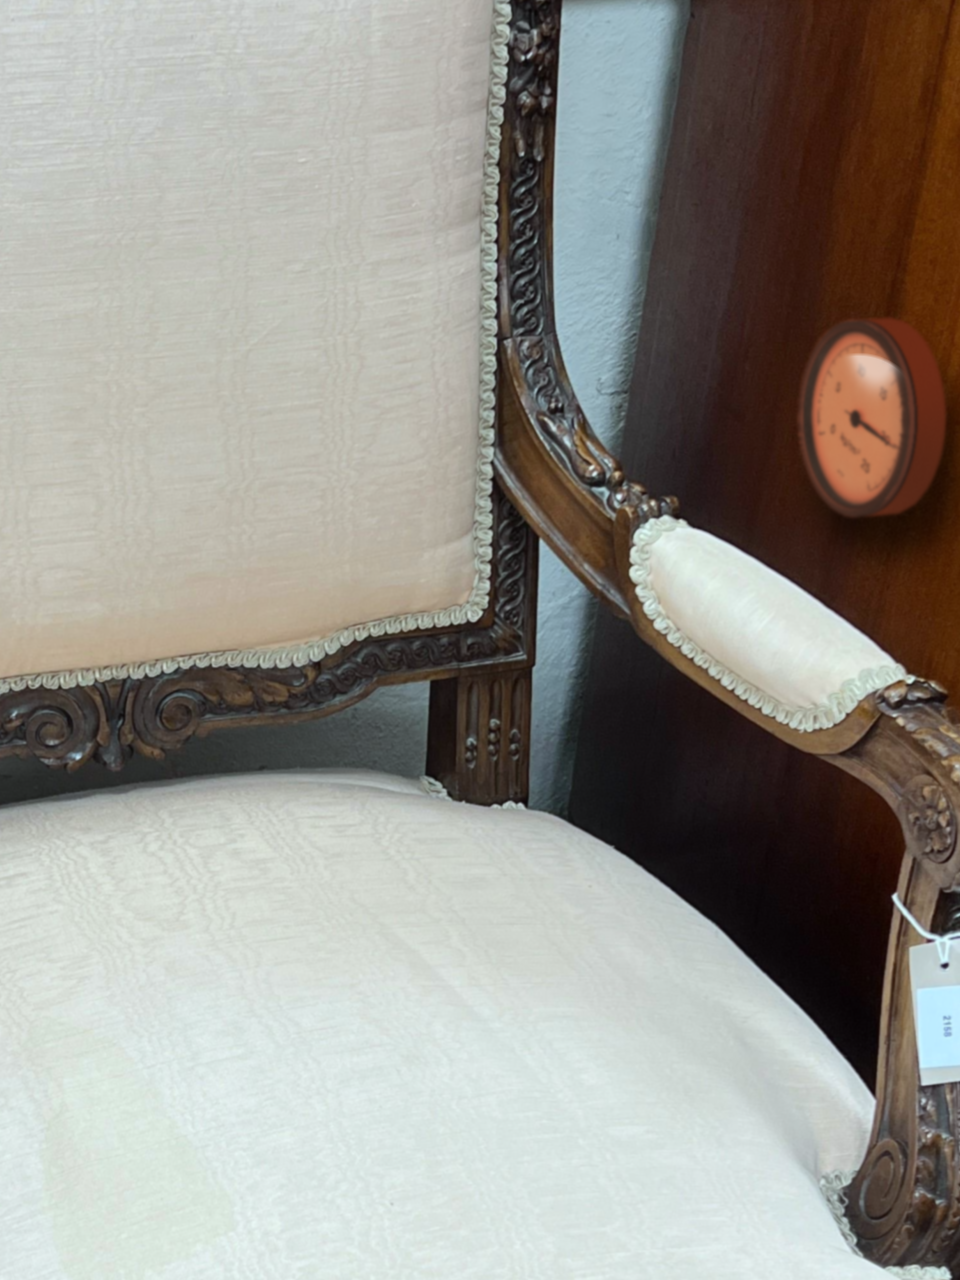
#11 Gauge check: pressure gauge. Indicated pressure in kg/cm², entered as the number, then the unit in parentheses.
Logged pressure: 20 (kg/cm²)
